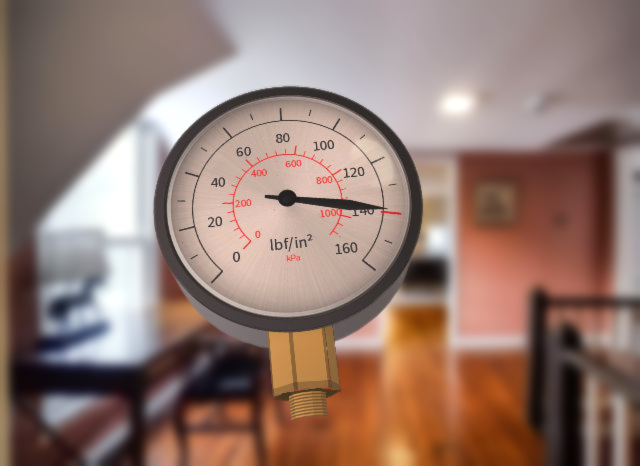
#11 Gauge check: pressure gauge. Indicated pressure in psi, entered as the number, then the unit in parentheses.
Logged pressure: 140 (psi)
